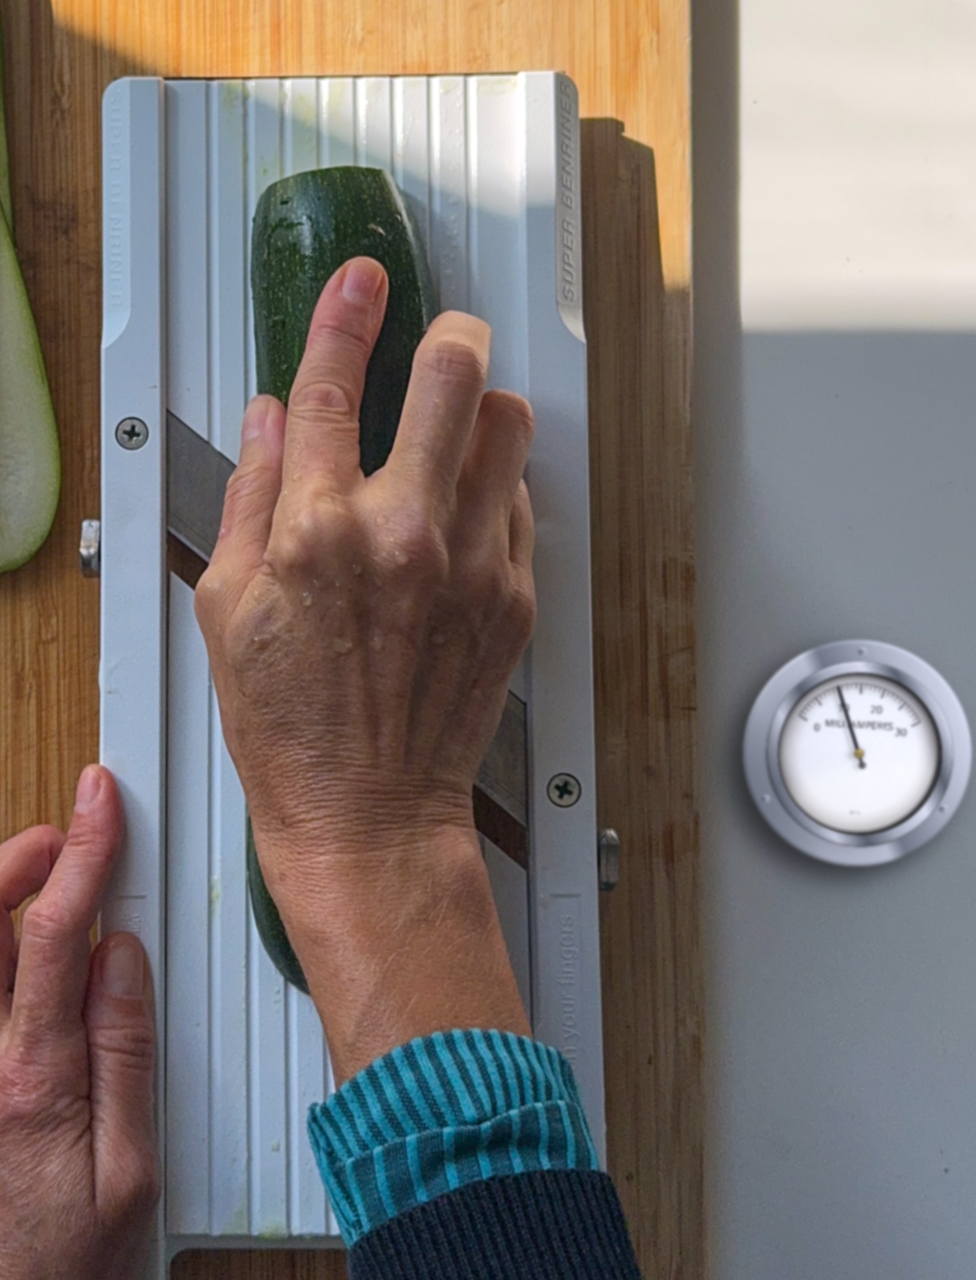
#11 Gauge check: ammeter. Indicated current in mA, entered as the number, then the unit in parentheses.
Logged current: 10 (mA)
